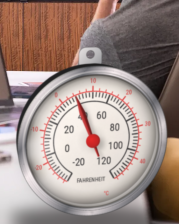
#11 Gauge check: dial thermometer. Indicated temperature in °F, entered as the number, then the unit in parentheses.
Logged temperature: 40 (°F)
